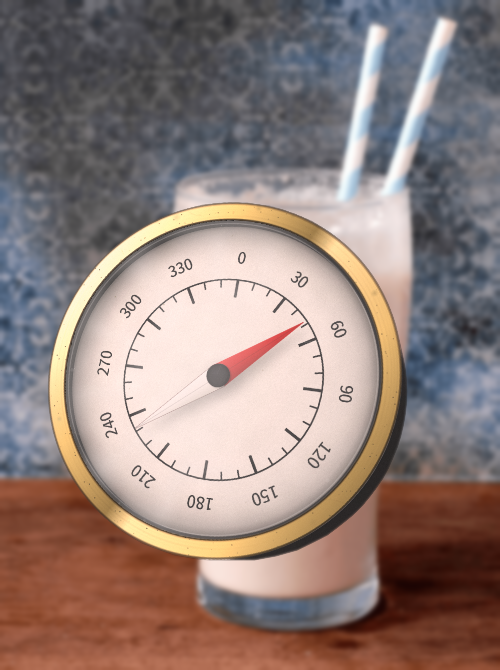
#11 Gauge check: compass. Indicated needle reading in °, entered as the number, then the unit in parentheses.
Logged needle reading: 50 (°)
